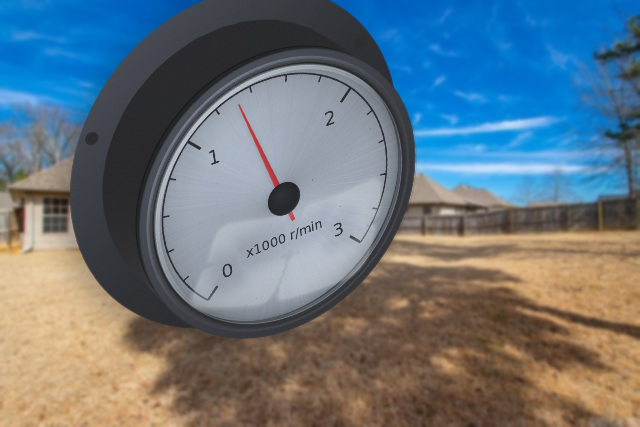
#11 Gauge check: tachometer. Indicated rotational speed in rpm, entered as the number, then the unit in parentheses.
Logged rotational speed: 1300 (rpm)
